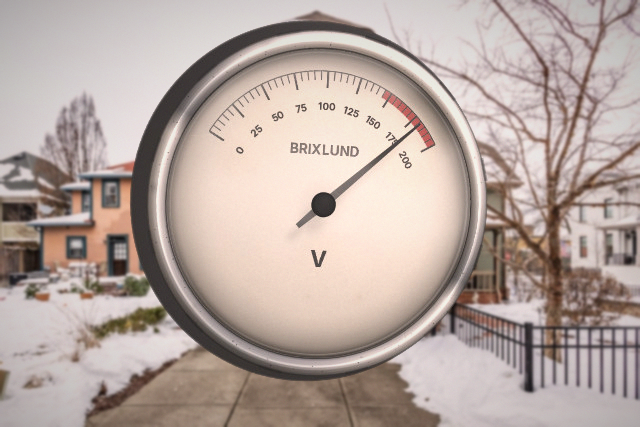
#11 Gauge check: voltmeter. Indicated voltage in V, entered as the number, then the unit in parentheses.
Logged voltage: 180 (V)
